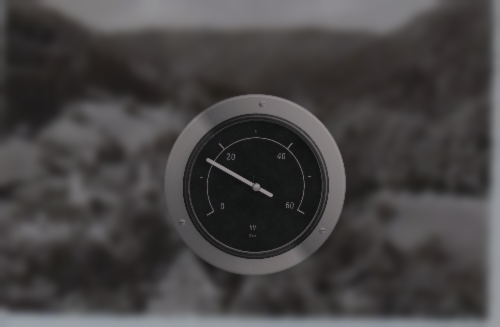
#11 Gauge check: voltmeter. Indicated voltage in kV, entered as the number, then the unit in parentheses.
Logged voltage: 15 (kV)
